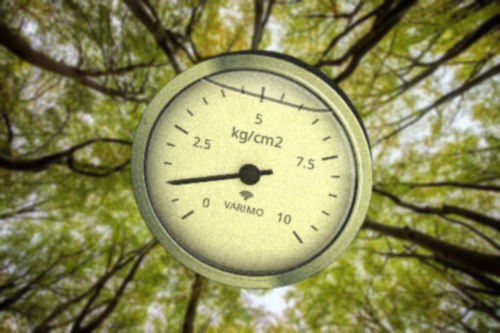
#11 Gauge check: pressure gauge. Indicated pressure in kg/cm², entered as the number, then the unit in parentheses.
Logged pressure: 1 (kg/cm²)
